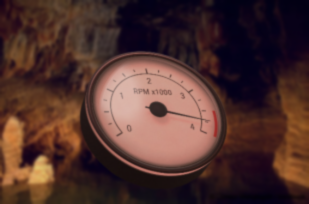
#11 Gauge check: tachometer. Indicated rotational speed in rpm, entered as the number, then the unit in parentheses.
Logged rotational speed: 3750 (rpm)
